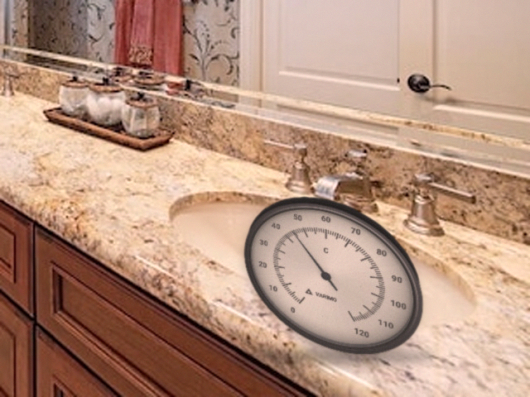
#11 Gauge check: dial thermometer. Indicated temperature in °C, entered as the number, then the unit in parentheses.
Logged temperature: 45 (°C)
